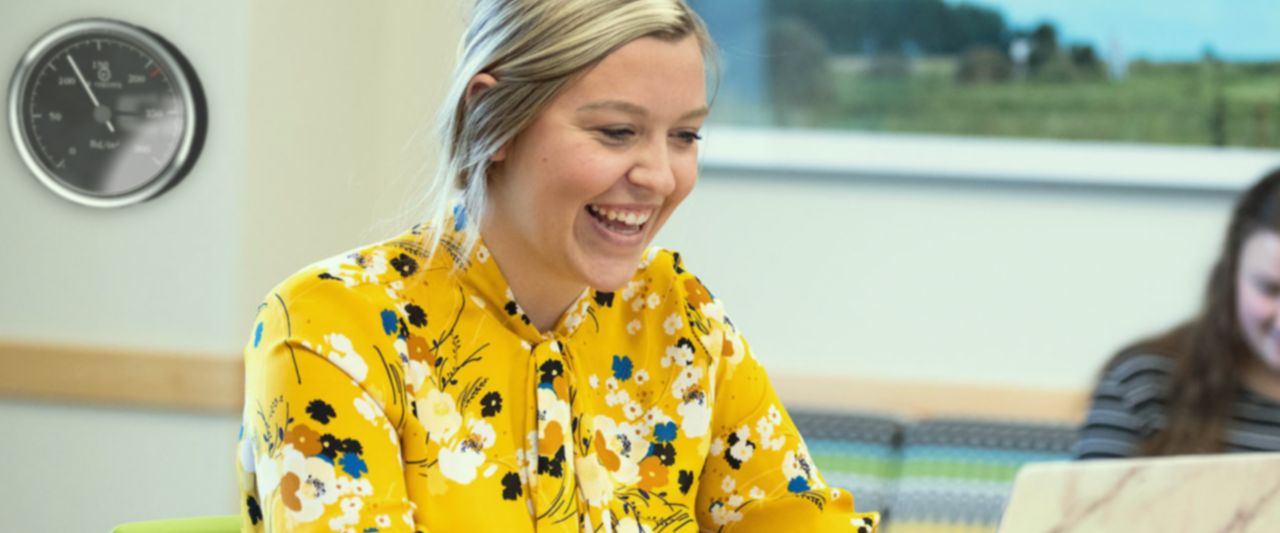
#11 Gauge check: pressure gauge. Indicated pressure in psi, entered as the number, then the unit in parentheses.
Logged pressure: 120 (psi)
